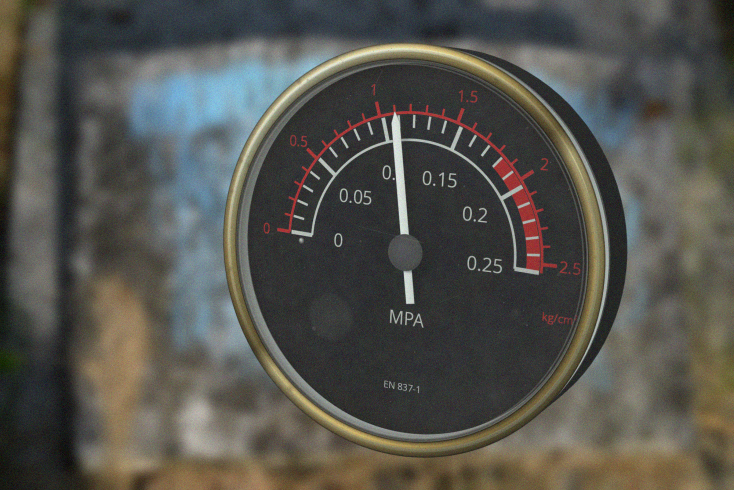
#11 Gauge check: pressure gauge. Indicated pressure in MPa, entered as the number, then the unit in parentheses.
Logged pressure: 0.11 (MPa)
